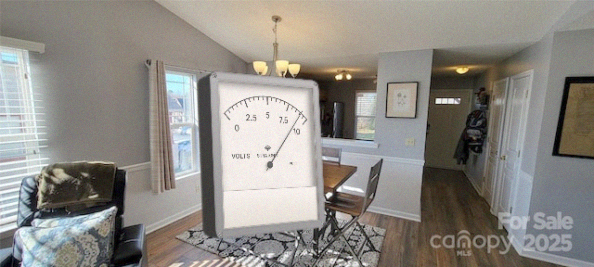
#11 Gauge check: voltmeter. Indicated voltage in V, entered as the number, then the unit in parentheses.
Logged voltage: 9 (V)
